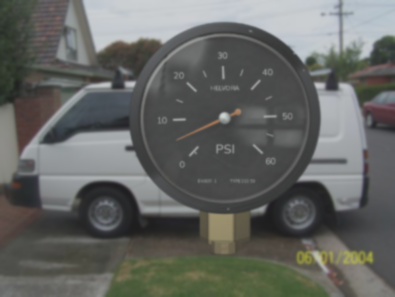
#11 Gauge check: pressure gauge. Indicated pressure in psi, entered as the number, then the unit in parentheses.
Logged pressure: 5 (psi)
